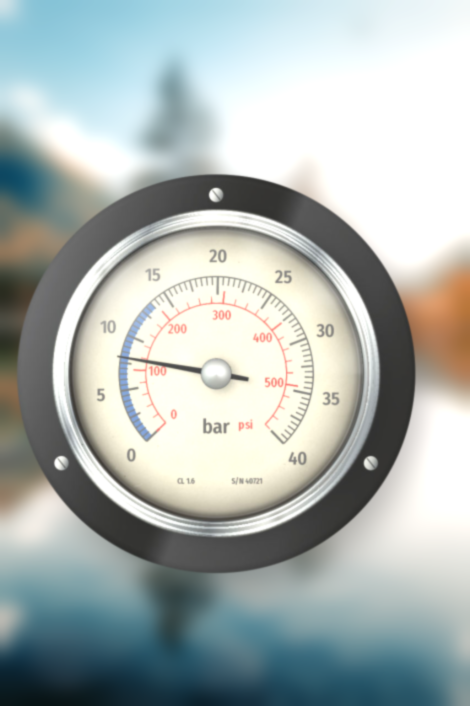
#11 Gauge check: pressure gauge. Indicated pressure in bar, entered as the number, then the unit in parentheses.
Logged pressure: 8 (bar)
